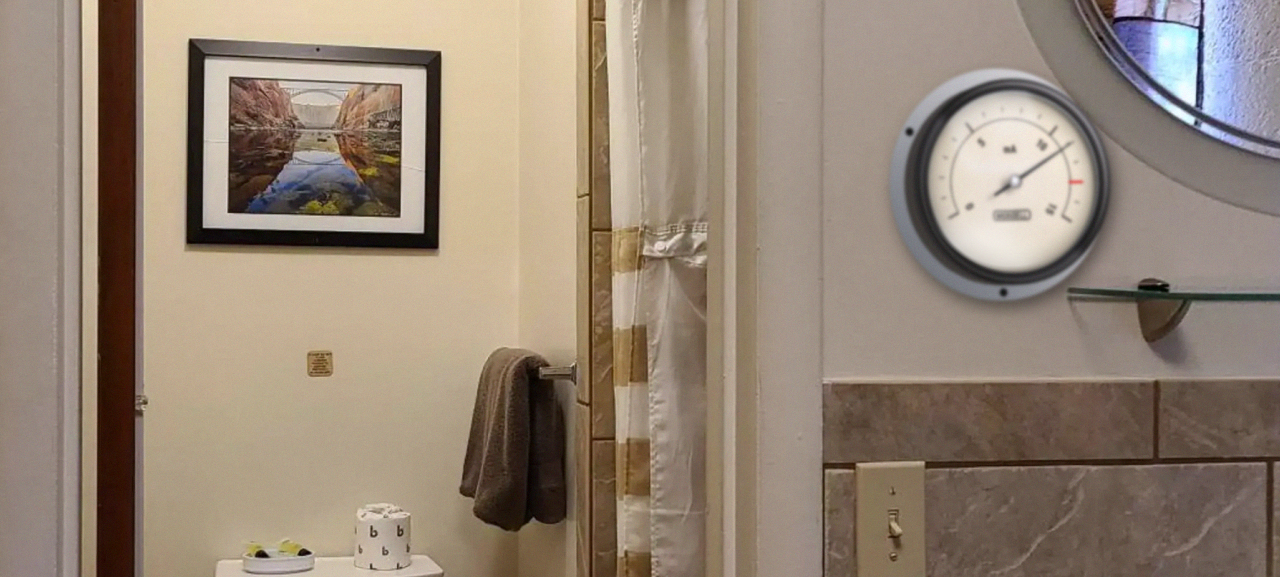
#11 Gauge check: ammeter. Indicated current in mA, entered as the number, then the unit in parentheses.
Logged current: 11 (mA)
